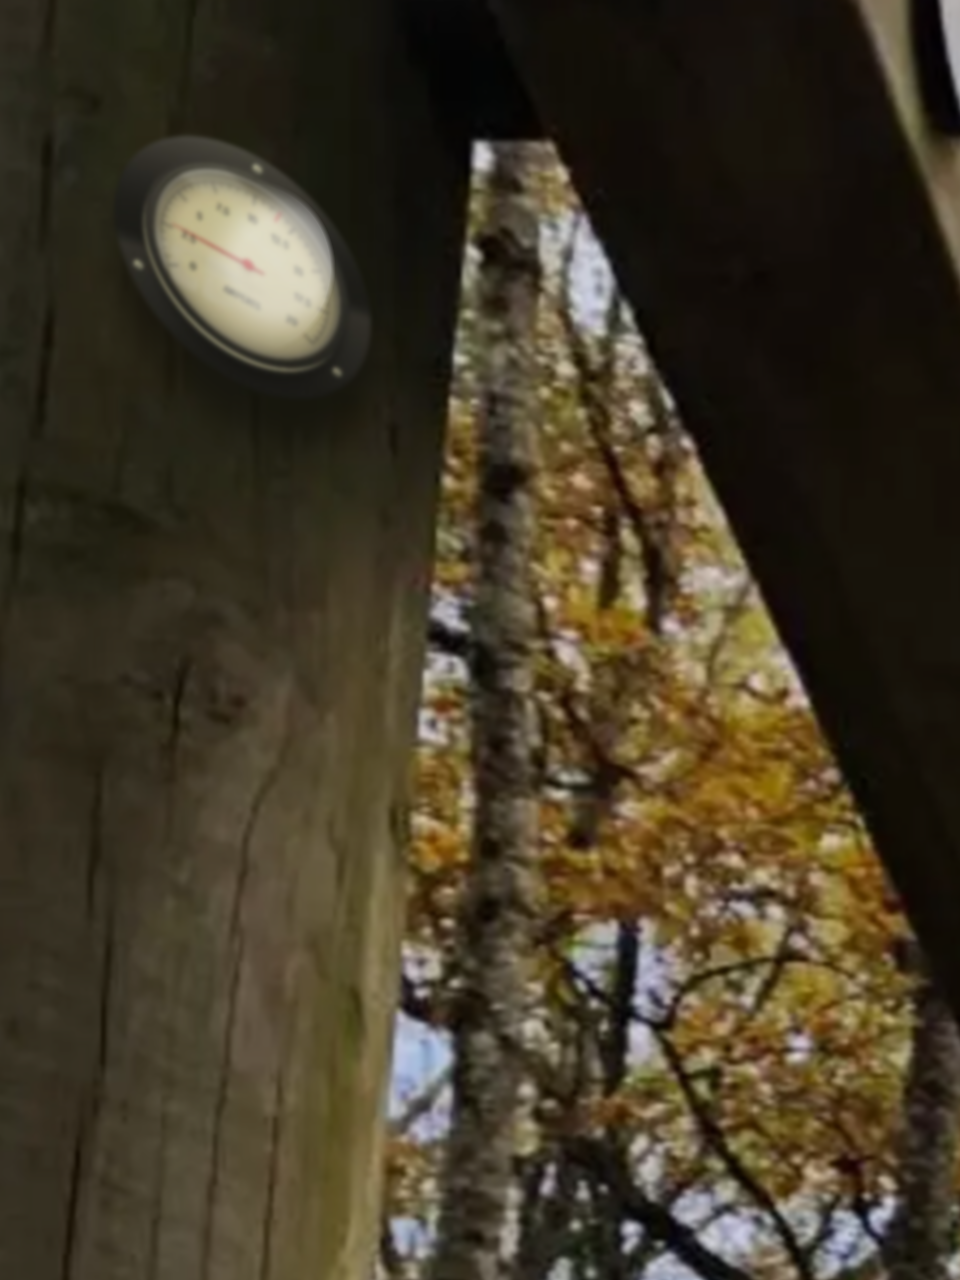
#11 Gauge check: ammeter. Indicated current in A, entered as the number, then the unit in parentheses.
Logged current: 2.5 (A)
